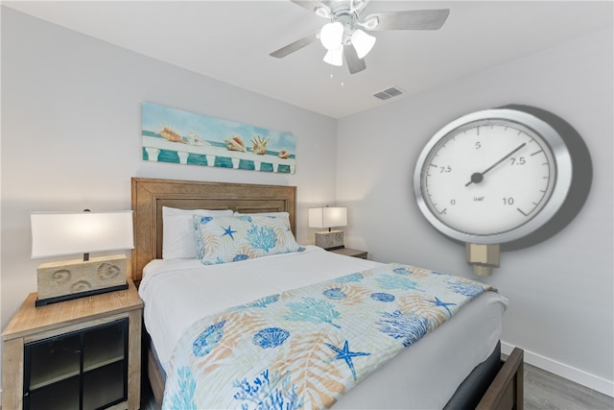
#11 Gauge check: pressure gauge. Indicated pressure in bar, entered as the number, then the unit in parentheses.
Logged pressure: 7 (bar)
